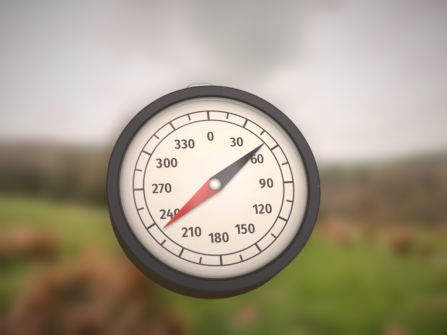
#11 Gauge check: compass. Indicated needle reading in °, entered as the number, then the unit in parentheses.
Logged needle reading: 232.5 (°)
